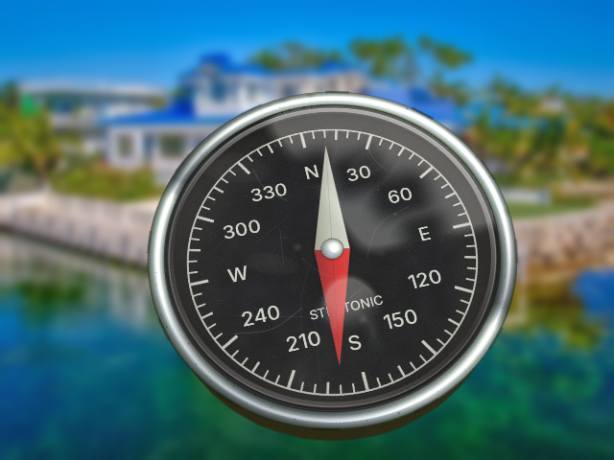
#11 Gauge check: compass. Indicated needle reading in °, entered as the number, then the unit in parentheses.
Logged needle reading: 190 (°)
